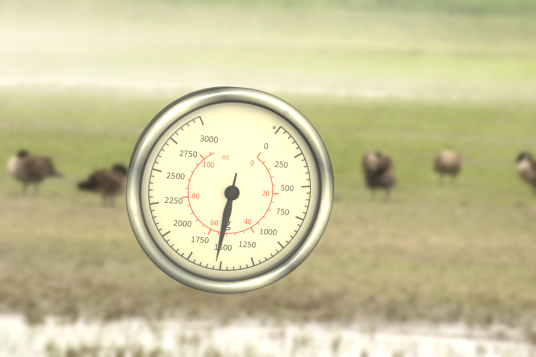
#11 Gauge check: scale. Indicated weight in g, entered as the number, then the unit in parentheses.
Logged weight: 1550 (g)
